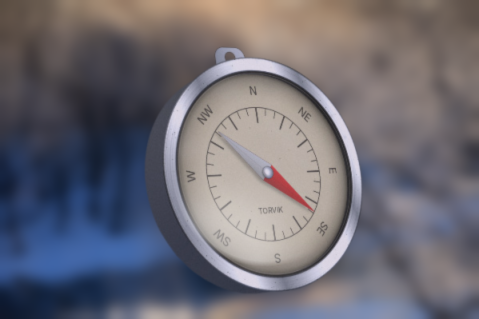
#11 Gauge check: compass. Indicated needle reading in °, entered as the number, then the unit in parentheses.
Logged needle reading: 130 (°)
